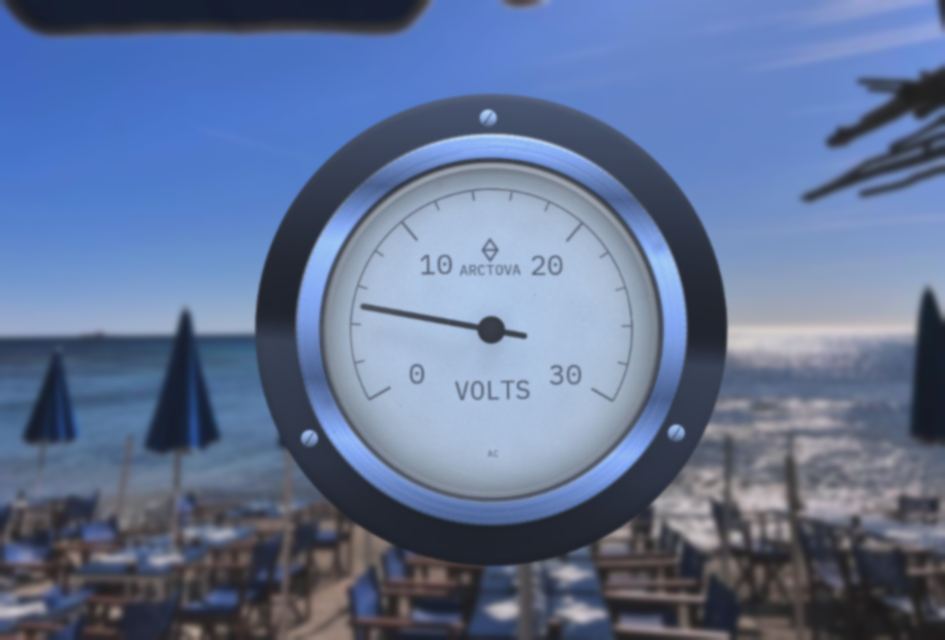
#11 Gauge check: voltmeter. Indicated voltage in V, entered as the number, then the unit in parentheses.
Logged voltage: 5 (V)
